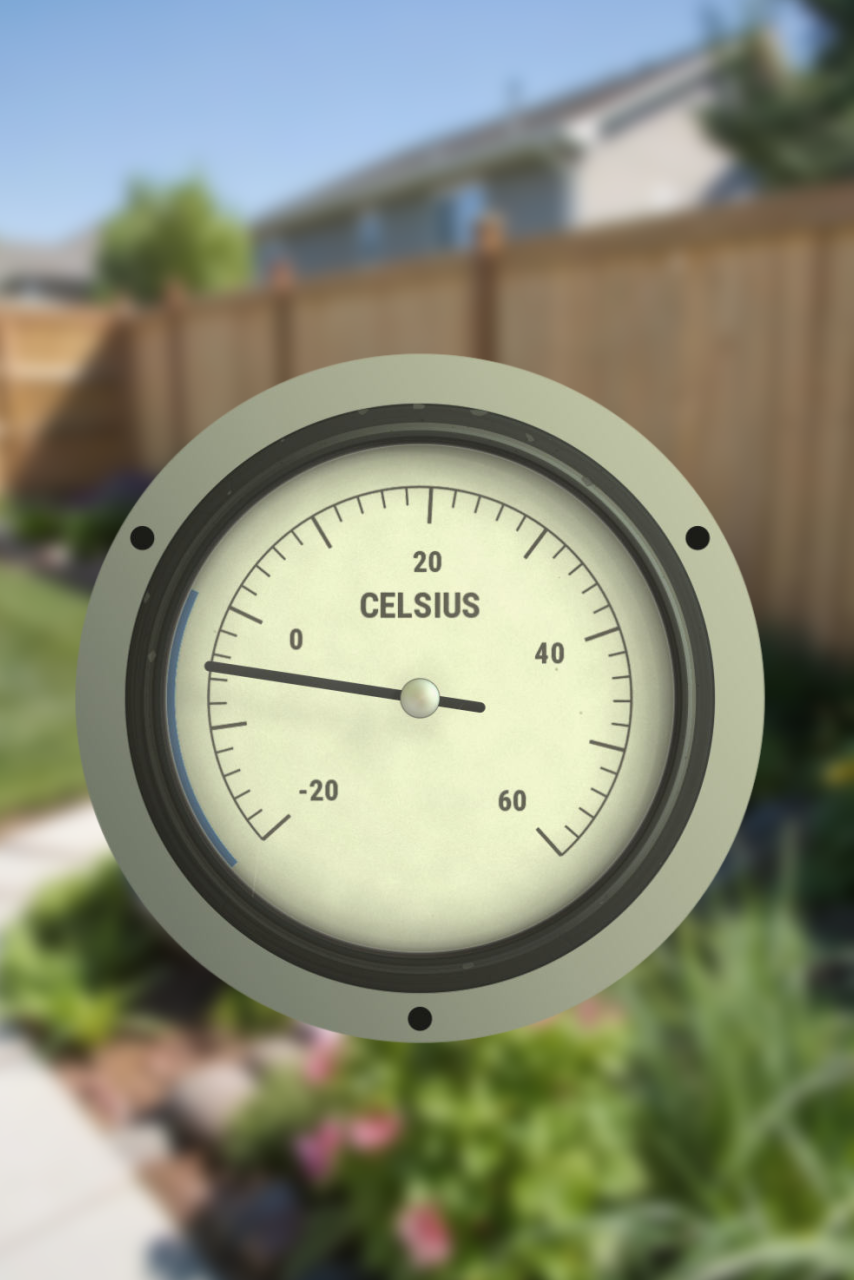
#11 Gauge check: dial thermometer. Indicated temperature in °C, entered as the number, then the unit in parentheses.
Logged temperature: -5 (°C)
